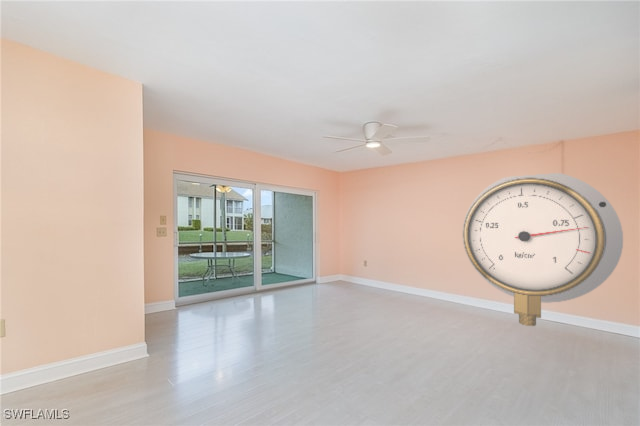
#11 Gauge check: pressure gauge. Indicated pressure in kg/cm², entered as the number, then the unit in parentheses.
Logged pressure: 0.8 (kg/cm²)
